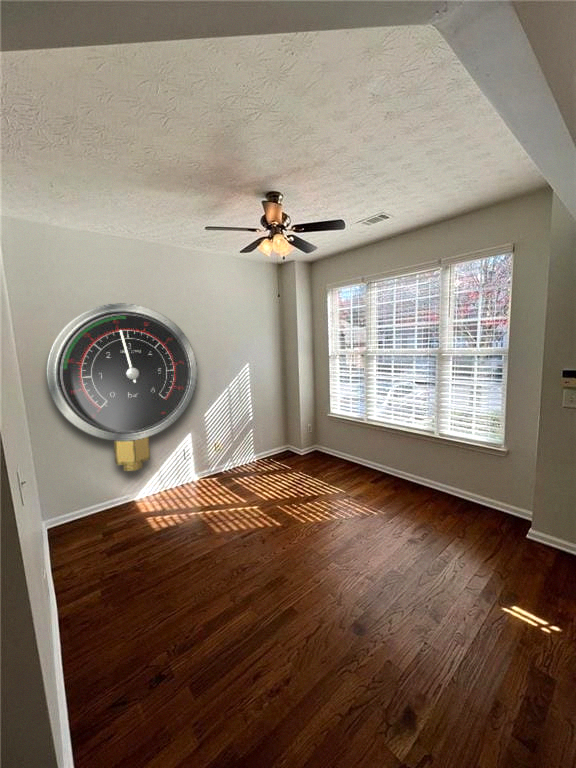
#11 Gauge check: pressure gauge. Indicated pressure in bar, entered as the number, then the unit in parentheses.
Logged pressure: 2.8 (bar)
